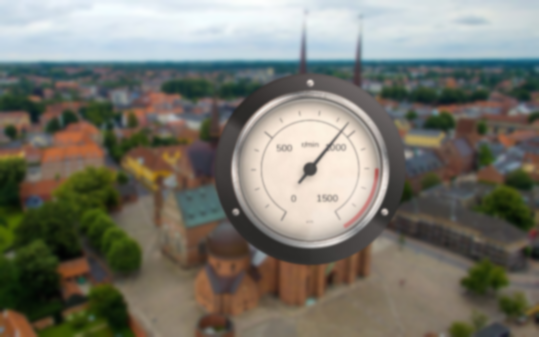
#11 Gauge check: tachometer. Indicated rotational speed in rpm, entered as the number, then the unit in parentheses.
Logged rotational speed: 950 (rpm)
